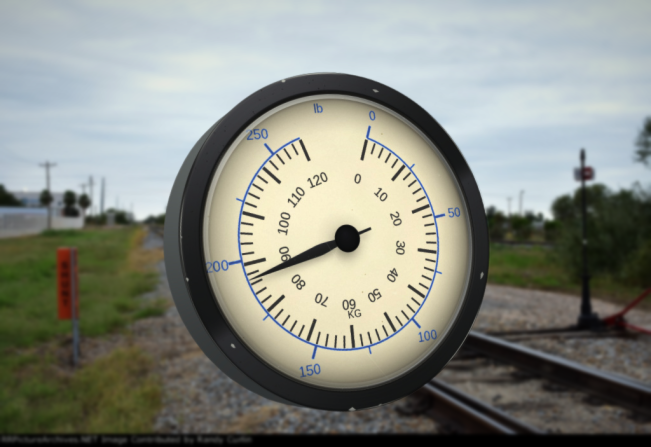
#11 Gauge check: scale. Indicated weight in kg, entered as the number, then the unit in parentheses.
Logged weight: 87 (kg)
